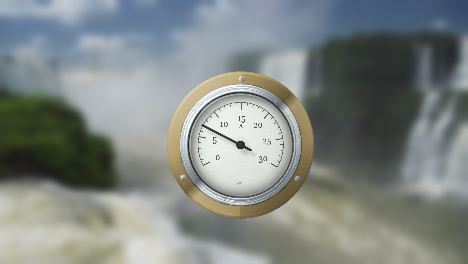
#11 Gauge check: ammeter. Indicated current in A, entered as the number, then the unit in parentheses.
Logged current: 7 (A)
